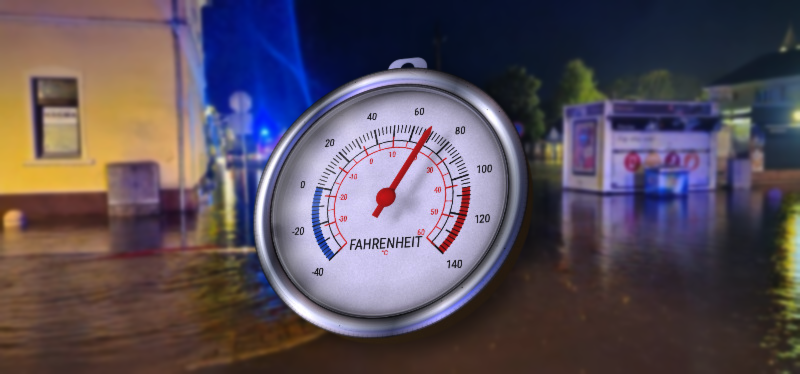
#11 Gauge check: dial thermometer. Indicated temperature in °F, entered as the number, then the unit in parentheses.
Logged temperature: 70 (°F)
